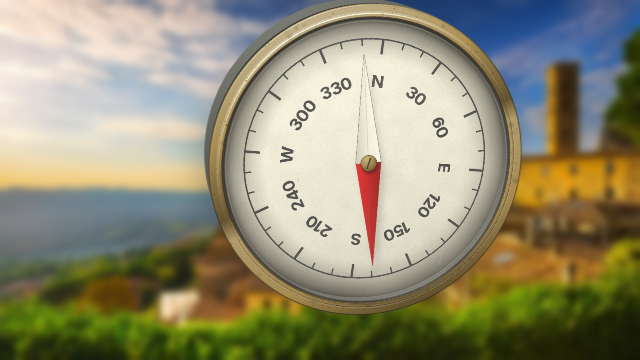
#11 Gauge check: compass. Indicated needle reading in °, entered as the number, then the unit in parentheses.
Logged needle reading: 170 (°)
